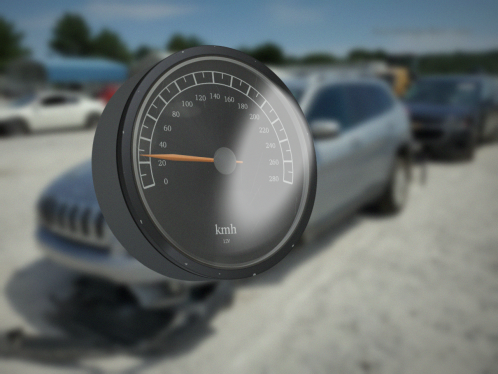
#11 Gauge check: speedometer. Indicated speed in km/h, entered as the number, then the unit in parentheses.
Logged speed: 25 (km/h)
